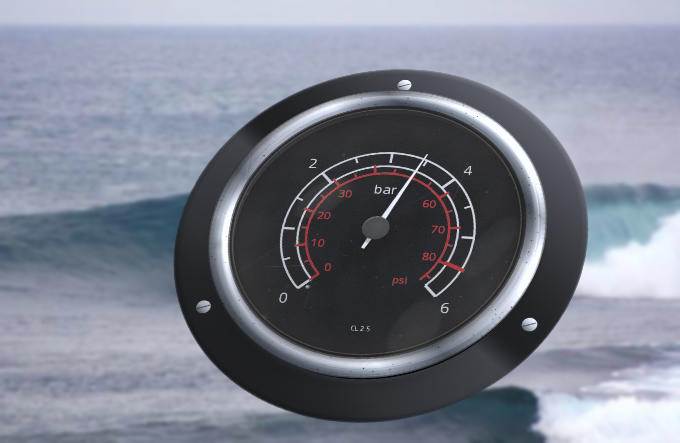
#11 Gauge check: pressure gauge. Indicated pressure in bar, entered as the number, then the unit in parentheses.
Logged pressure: 3.5 (bar)
